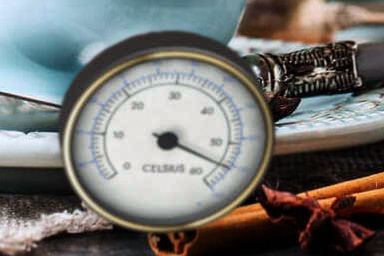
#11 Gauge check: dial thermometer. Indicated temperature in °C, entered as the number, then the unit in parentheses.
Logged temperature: 55 (°C)
